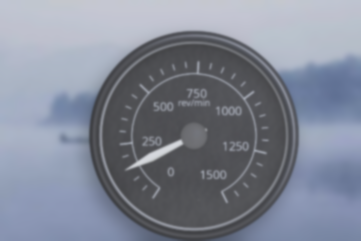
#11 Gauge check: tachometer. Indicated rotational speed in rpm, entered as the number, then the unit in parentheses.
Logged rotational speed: 150 (rpm)
